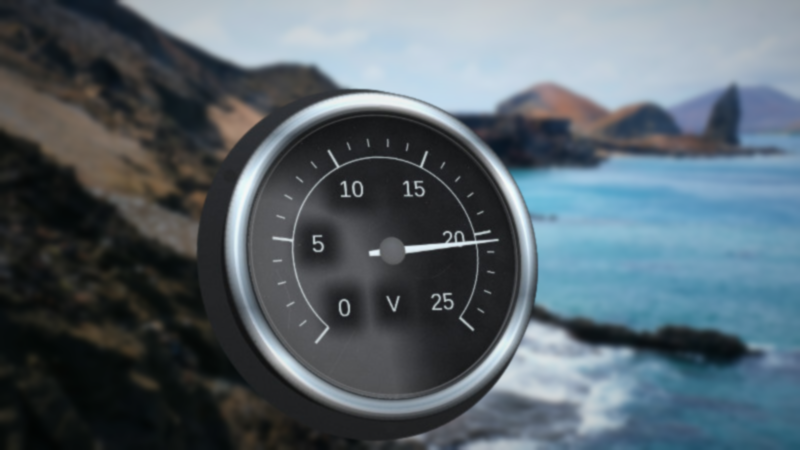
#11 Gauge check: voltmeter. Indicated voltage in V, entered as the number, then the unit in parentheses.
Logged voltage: 20.5 (V)
